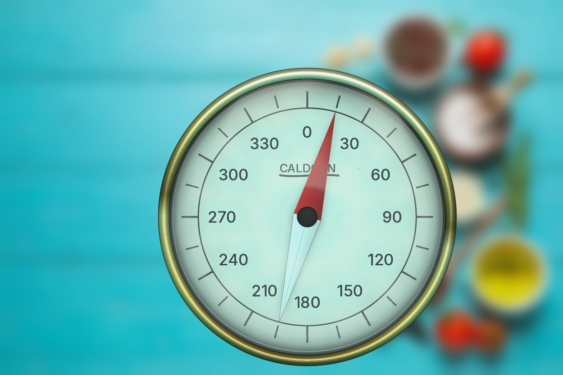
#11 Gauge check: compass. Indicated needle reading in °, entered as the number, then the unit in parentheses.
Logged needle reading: 15 (°)
